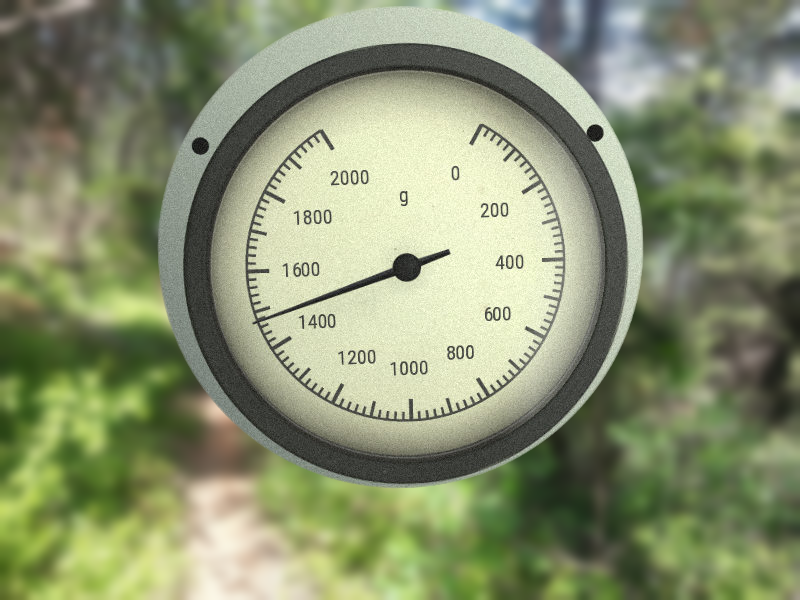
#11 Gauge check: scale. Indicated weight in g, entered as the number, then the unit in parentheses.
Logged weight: 1480 (g)
